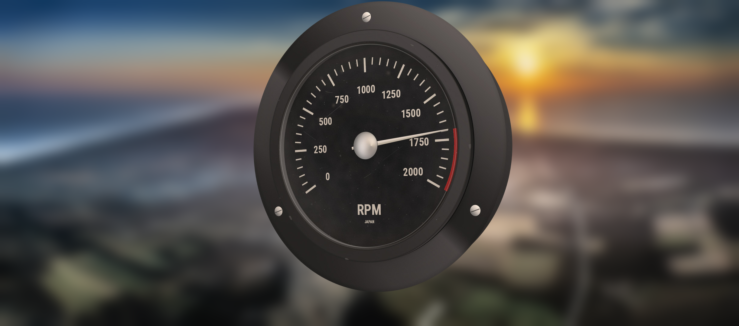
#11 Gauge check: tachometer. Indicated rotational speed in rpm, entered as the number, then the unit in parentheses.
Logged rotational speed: 1700 (rpm)
